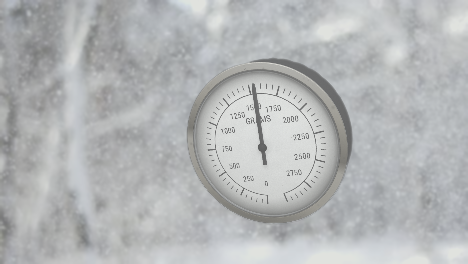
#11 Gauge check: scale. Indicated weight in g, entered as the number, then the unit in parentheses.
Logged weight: 1550 (g)
